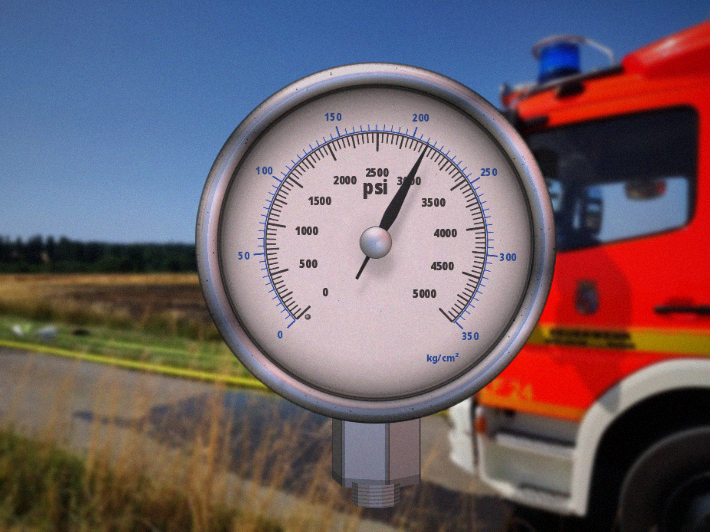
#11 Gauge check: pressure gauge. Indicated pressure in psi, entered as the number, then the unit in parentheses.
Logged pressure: 3000 (psi)
